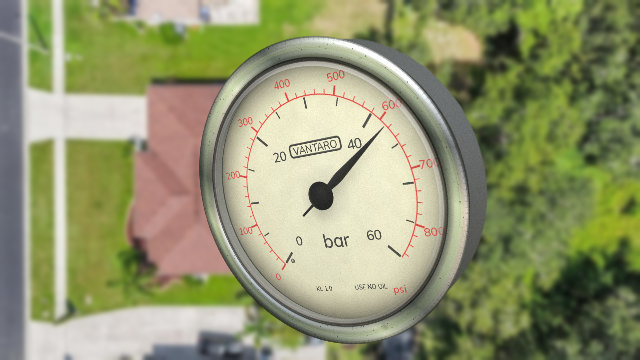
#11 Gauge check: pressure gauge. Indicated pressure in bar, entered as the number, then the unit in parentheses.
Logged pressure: 42.5 (bar)
